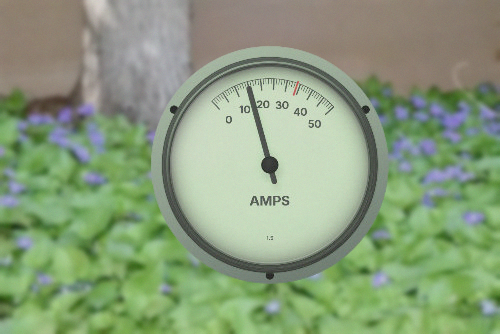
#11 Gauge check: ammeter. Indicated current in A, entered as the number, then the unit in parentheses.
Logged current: 15 (A)
